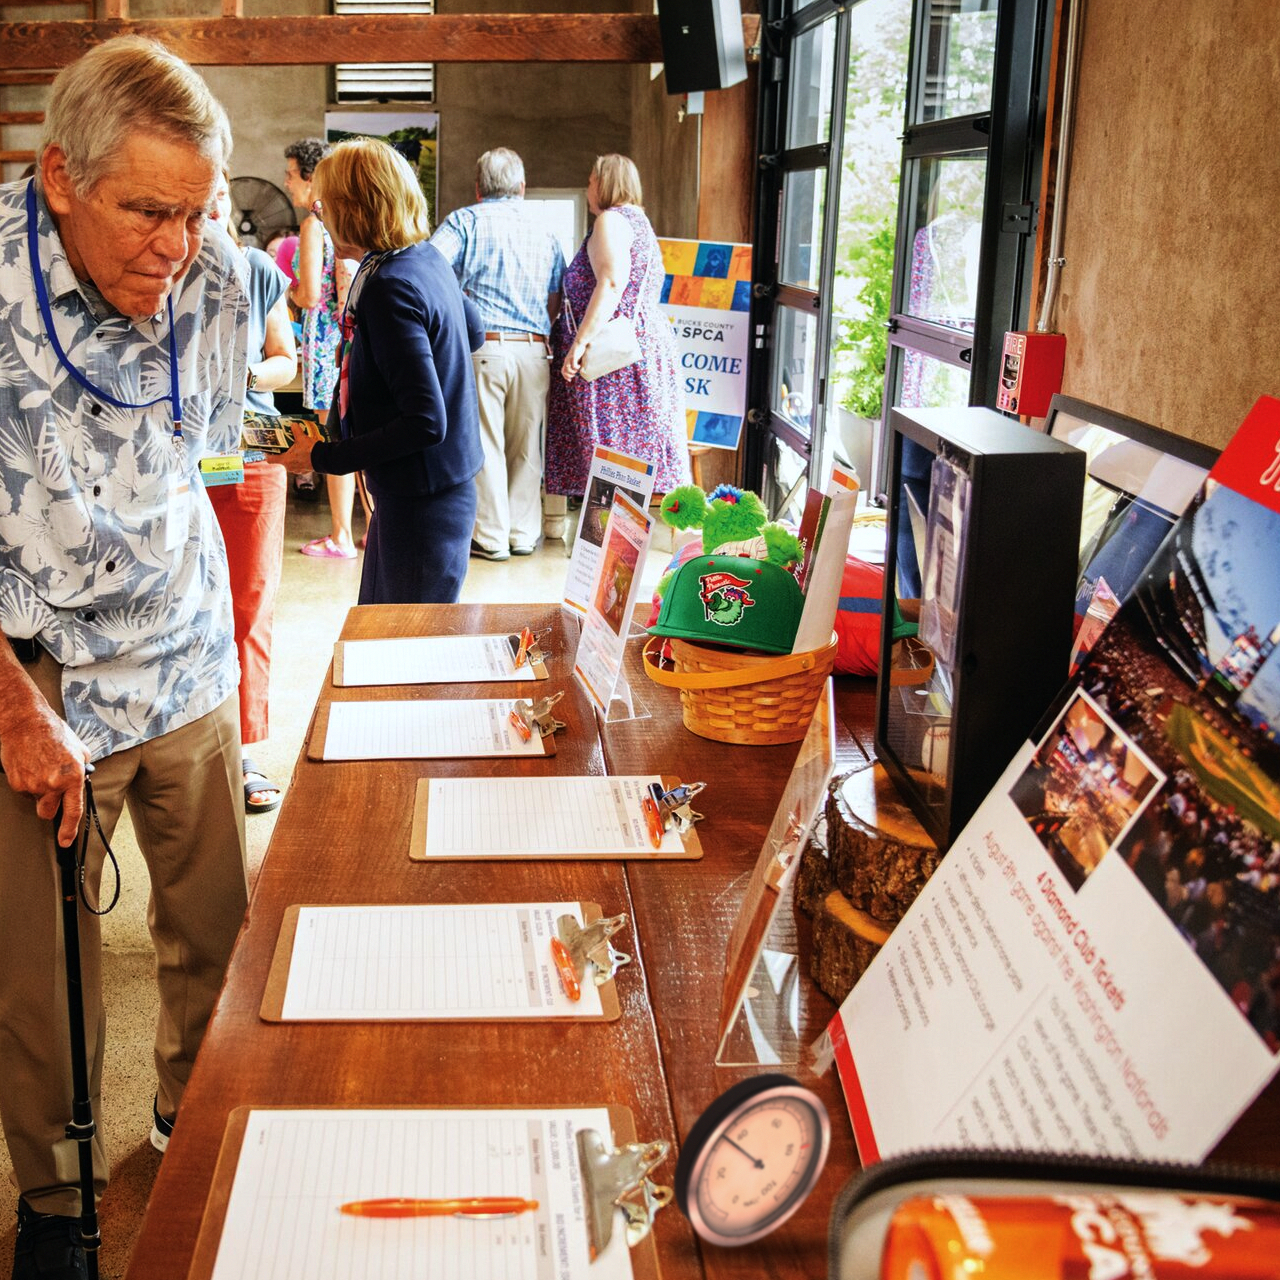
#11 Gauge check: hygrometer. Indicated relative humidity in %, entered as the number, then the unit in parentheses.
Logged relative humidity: 35 (%)
